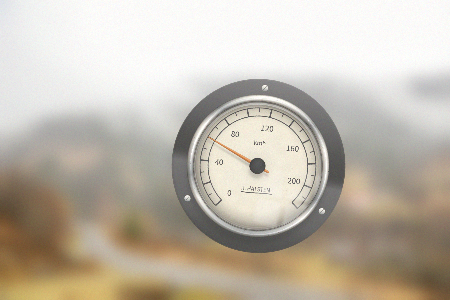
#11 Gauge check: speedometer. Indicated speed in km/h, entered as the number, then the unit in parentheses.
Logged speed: 60 (km/h)
